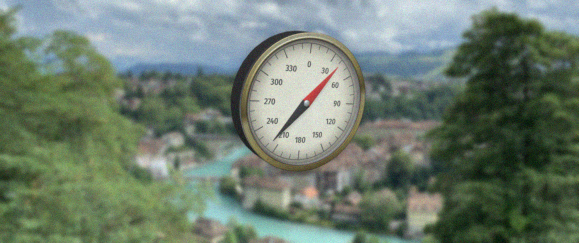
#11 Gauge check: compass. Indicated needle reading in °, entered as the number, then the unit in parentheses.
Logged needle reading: 40 (°)
